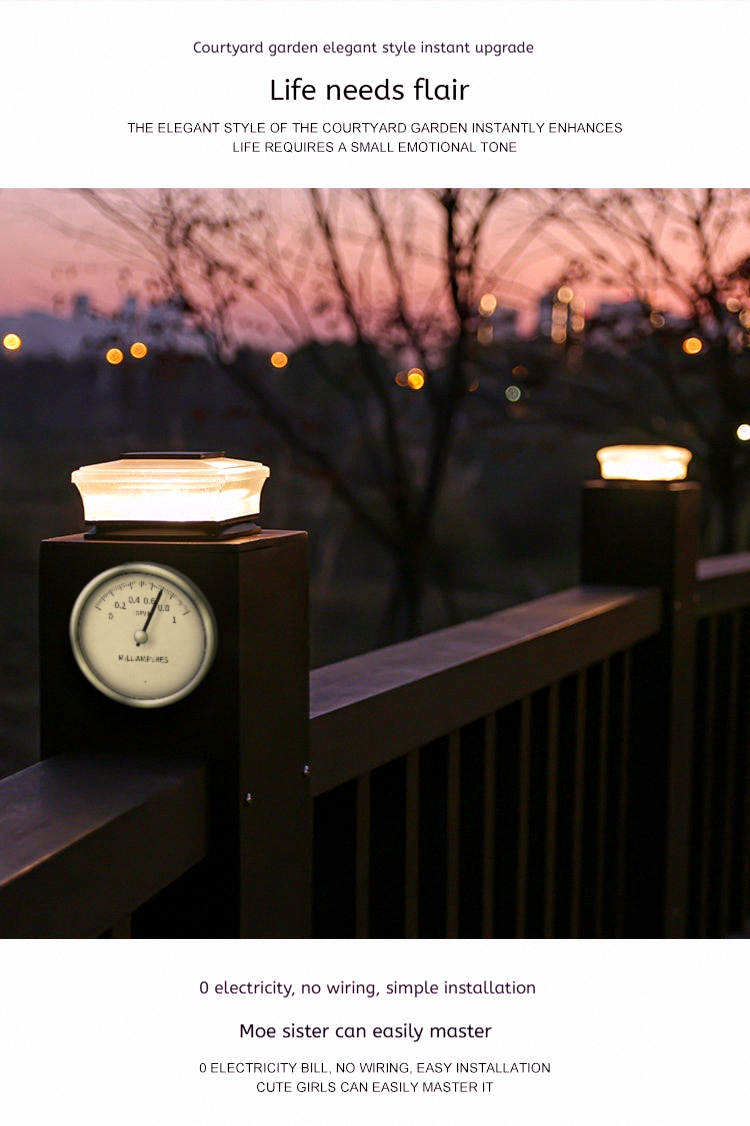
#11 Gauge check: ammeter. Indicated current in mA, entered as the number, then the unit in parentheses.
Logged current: 0.7 (mA)
